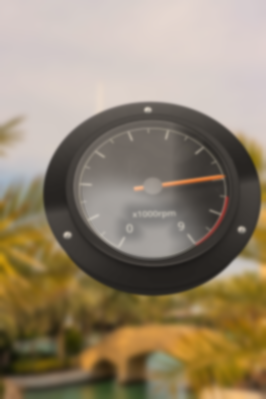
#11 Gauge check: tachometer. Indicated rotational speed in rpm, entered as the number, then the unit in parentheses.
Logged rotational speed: 7000 (rpm)
